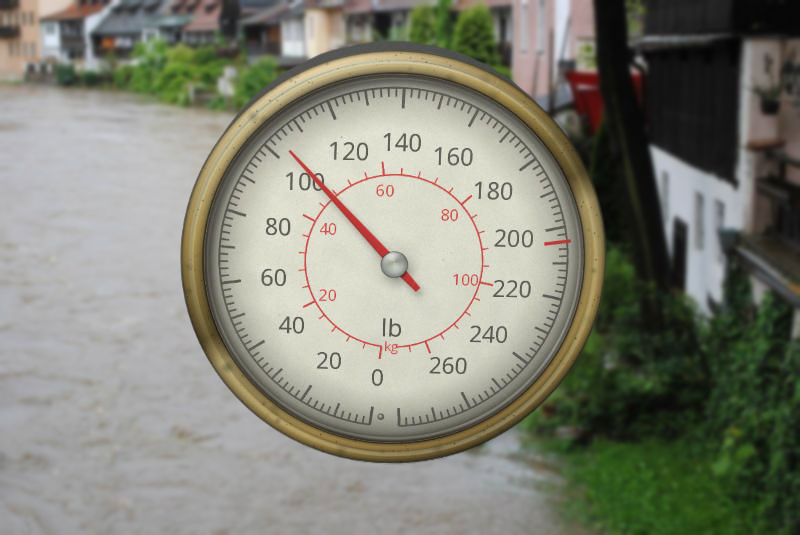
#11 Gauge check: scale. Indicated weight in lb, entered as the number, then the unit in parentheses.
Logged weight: 104 (lb)
